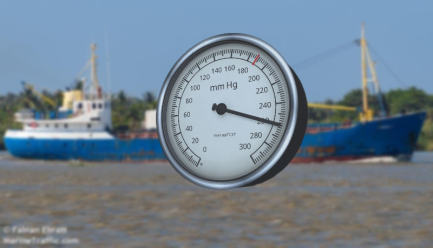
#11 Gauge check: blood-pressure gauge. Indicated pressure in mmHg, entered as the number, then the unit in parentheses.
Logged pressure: 260 (mmHg)
